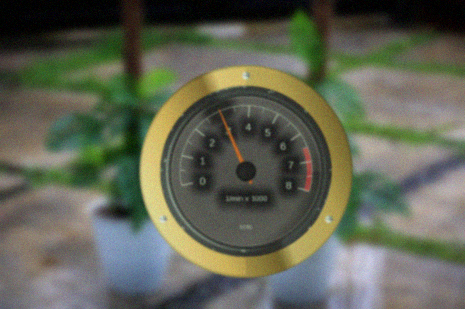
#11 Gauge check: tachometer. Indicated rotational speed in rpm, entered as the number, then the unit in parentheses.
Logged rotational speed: 3000 (rpm)
